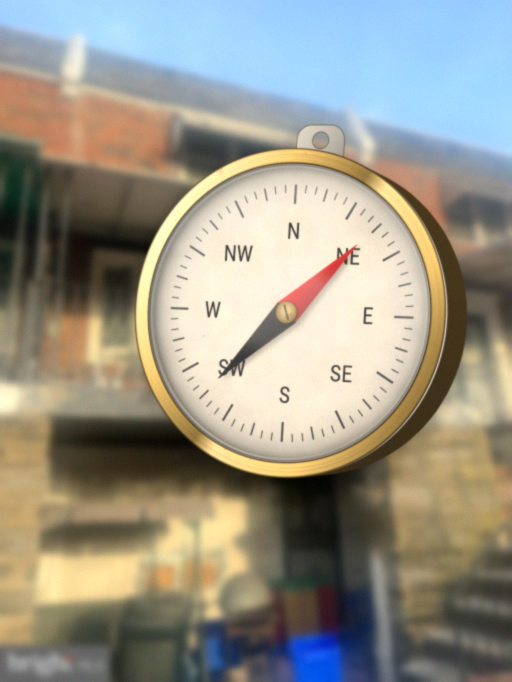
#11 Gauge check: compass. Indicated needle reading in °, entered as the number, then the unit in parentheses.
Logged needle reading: 45 (°)
